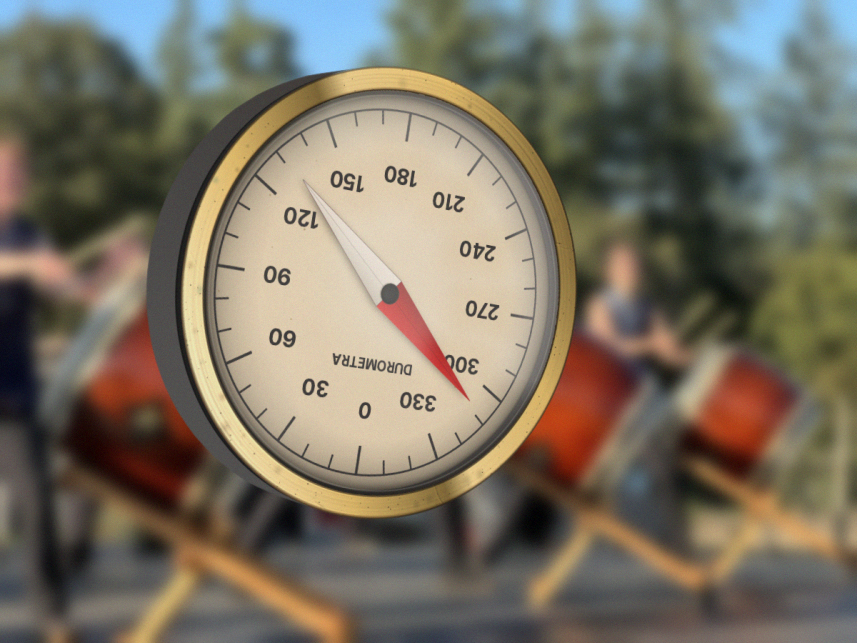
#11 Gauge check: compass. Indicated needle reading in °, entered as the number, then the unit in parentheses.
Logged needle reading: 310 (°)
